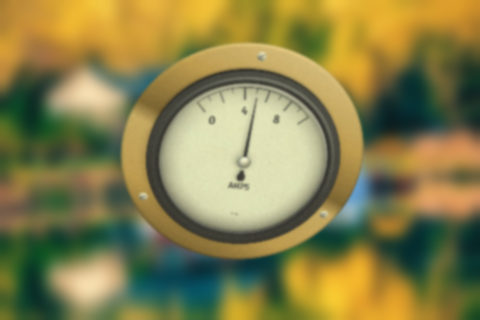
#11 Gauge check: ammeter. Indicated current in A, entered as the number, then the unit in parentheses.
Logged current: 5 (A)
